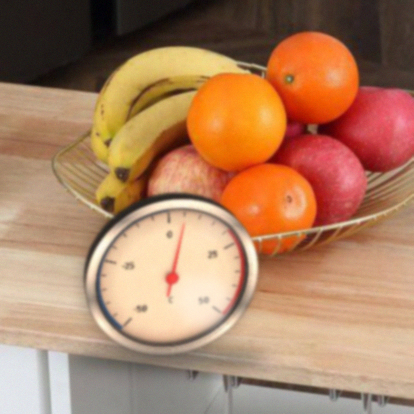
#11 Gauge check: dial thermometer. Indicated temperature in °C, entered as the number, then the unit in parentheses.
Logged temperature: 5 (°C)
